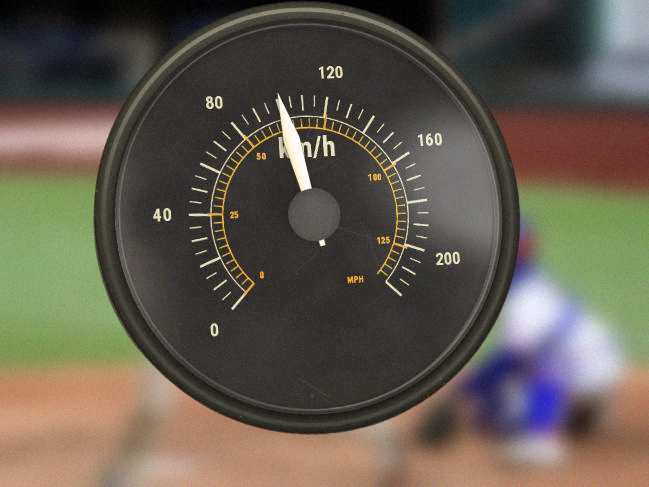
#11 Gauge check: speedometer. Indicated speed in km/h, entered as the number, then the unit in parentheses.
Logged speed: 100 (km/h)
